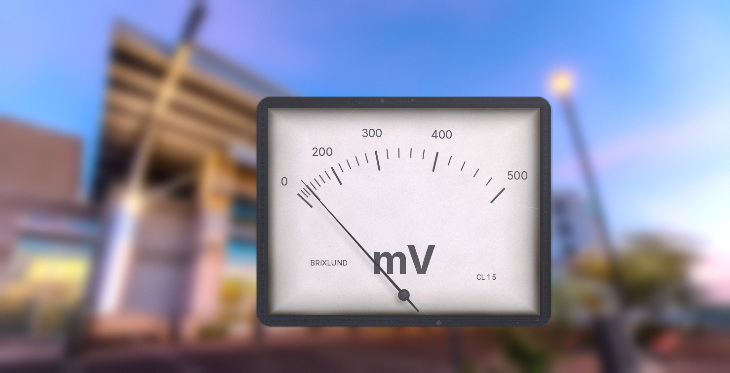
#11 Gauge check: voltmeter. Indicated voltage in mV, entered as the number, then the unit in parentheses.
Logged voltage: 100 (mV)
